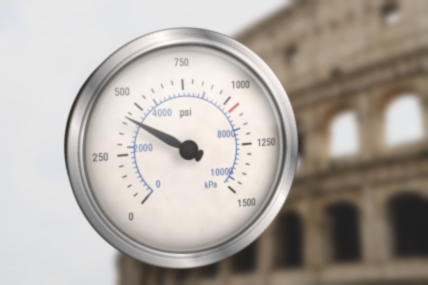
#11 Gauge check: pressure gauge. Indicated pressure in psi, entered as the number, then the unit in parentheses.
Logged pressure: 425 (psi)
